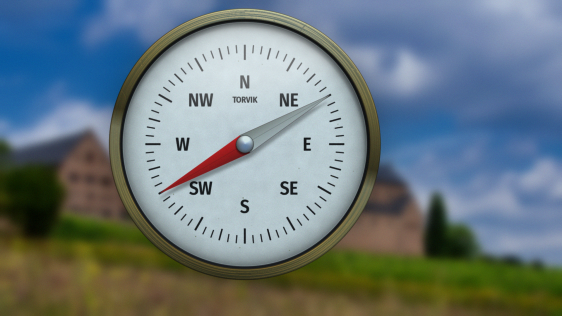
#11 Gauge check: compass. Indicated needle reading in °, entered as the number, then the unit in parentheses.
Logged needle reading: 240 (°)
